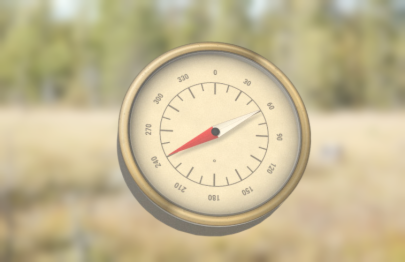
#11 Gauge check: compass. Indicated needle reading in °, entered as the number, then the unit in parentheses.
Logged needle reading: 240 (°)
